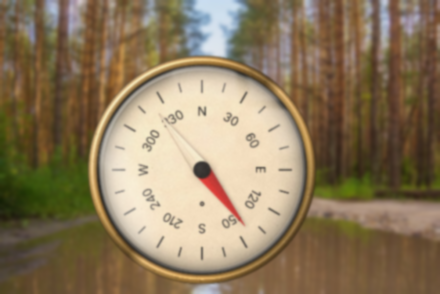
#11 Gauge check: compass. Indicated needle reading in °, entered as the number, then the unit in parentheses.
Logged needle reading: 142.5 (°)
